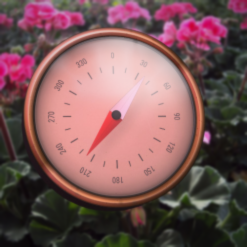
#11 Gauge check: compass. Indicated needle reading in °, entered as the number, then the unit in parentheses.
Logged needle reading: 217.5 (°)
